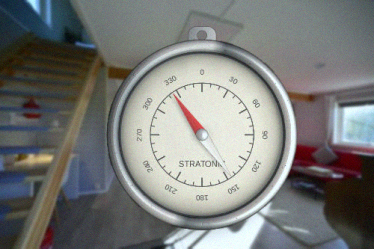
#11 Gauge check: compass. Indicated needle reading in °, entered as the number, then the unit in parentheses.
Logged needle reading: 325 (°)
